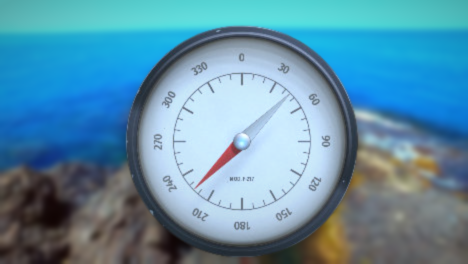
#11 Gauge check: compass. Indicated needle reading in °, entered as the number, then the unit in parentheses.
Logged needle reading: 225 (°)
